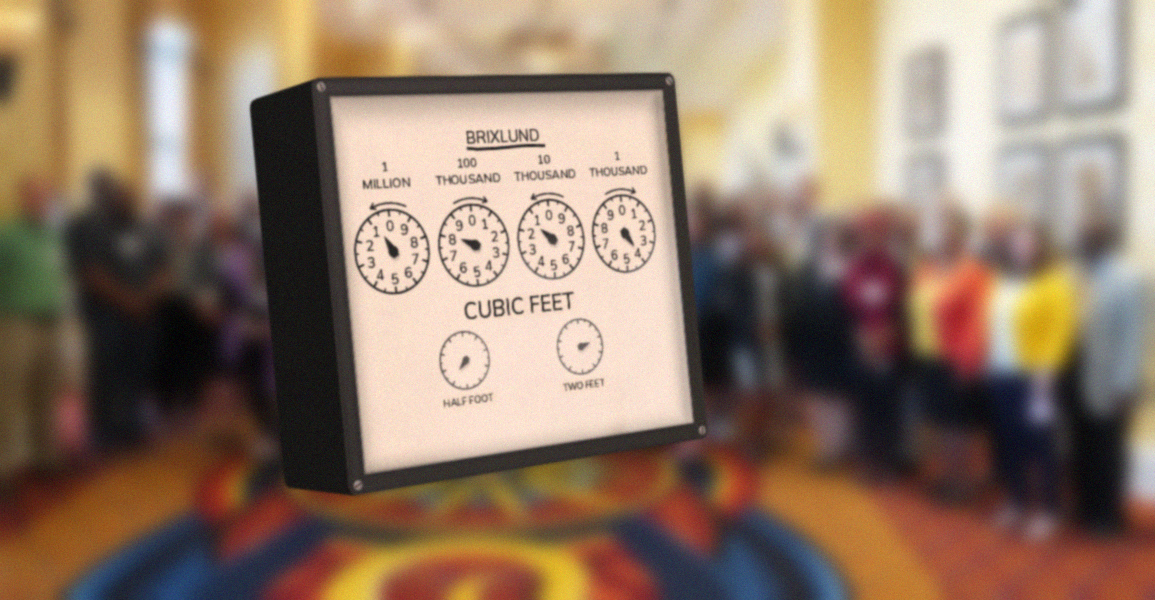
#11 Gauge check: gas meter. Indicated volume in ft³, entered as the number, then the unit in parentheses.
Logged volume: 81400 (ft³)
